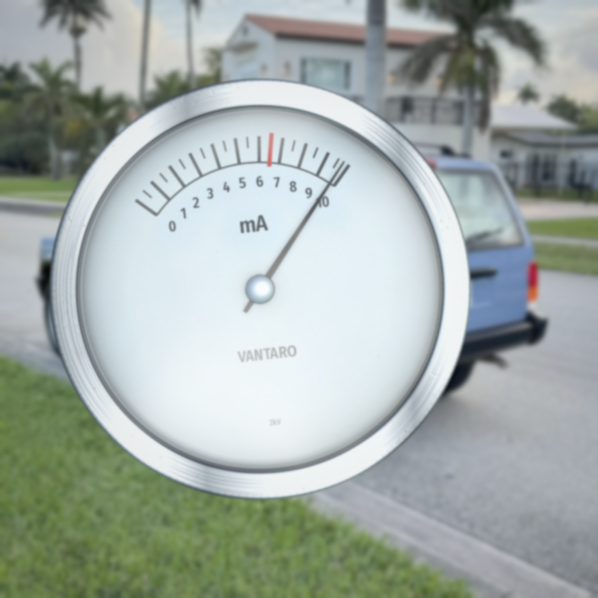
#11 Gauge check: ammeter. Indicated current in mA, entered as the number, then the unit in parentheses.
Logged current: 9.75 (mA)
